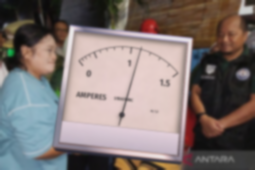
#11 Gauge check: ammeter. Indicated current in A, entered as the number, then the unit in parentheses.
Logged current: 1.1 (A)
